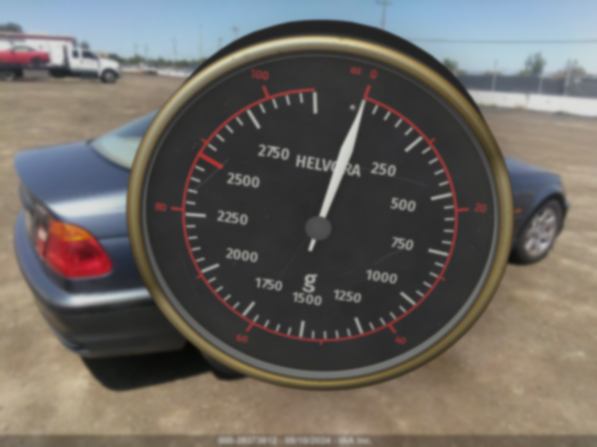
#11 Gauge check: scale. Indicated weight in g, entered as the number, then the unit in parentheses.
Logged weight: 0 (g)
